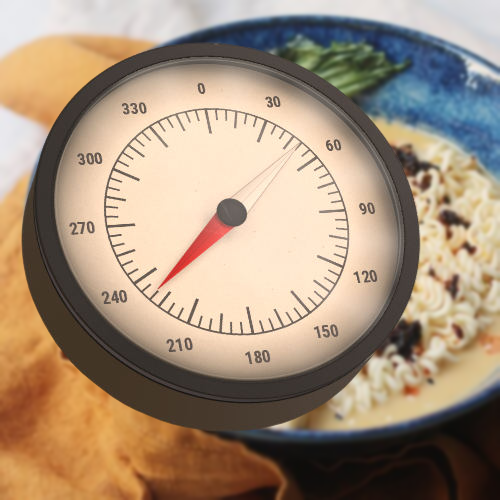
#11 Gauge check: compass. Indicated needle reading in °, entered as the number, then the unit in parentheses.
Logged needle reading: 230 (°)
